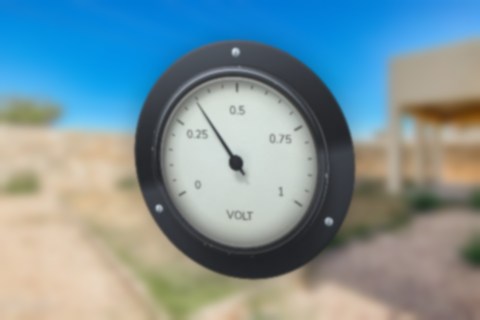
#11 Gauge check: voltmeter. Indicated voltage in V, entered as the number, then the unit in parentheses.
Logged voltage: 0.35 (V)
